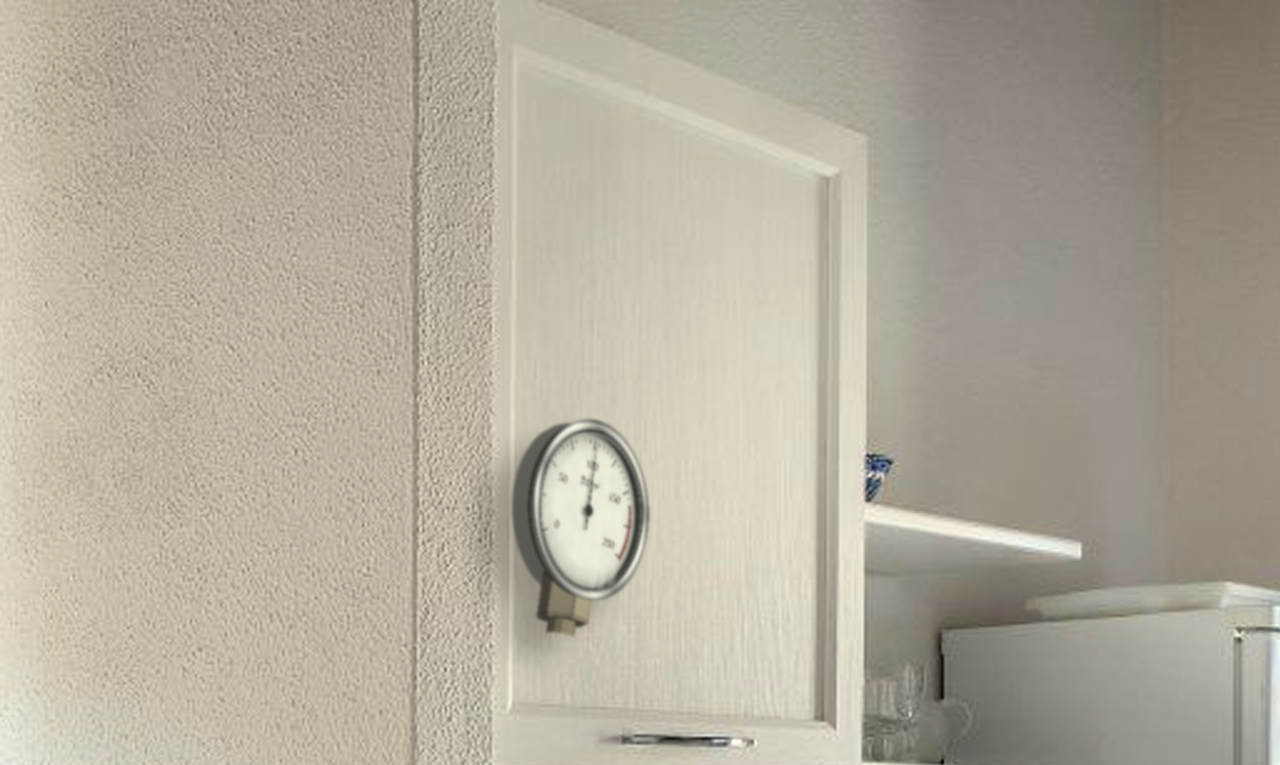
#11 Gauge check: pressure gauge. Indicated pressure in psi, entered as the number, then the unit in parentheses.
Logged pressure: 100 (psi)
